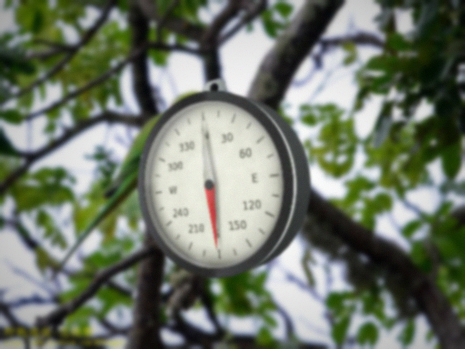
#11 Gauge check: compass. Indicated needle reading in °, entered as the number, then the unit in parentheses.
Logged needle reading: 180 (°)
